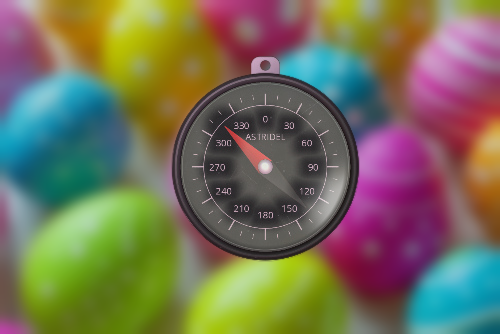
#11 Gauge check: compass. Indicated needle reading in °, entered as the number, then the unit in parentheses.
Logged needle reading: 315 (°)
